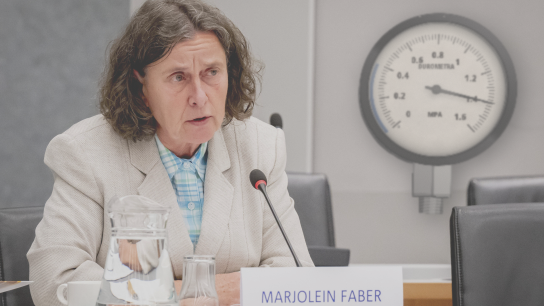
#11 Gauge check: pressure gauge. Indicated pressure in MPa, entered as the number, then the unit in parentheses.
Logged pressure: 1.4 (MPa)
